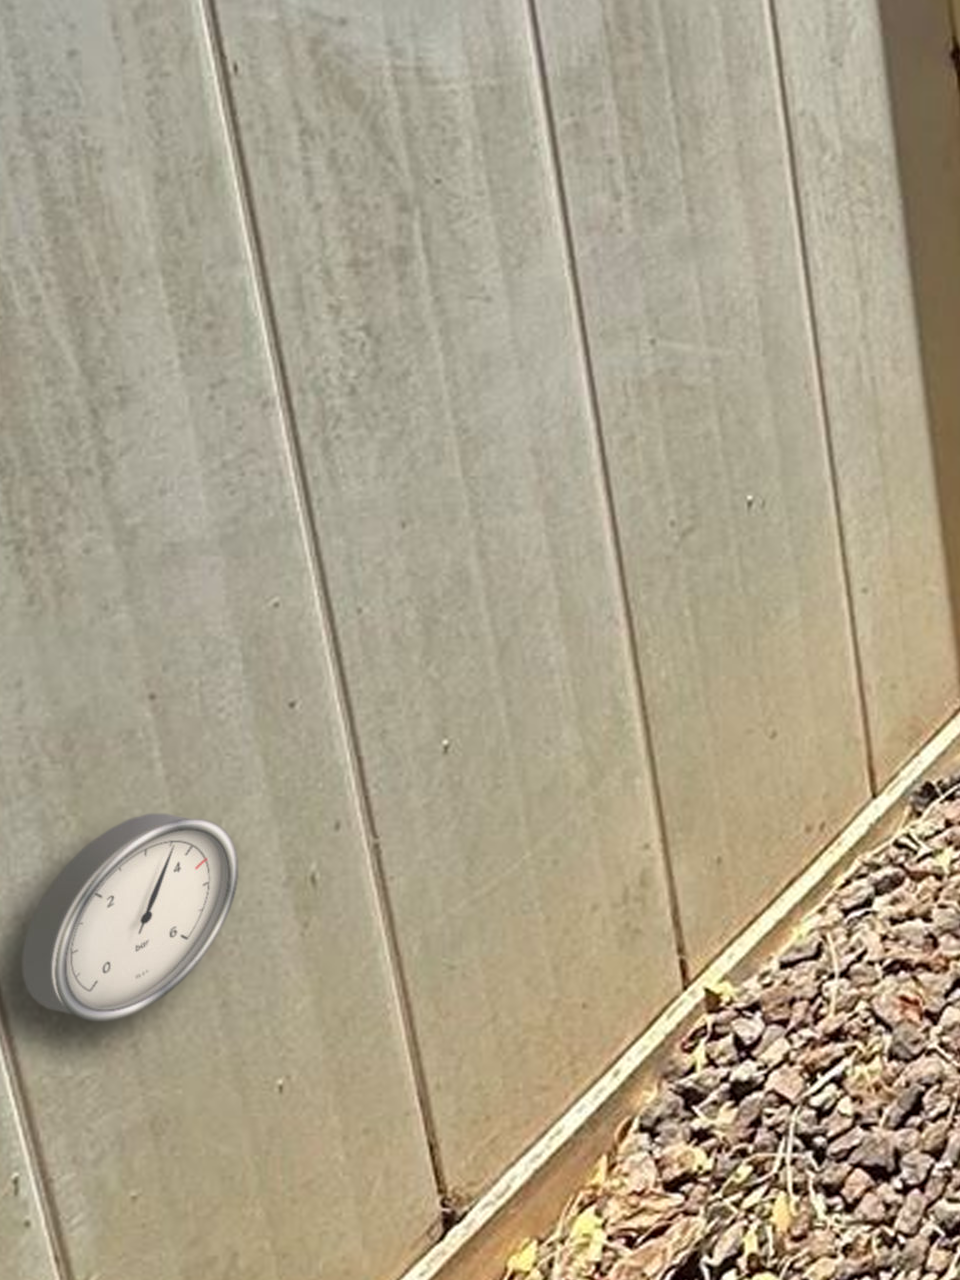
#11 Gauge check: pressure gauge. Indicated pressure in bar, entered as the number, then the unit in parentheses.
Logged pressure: 3.5 (bar)
